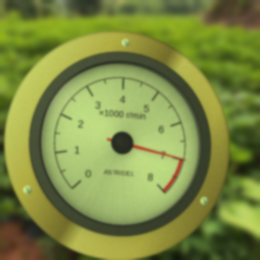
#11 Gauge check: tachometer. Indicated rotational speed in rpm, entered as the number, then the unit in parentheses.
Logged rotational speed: 7000 (rpm)
